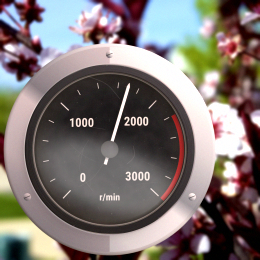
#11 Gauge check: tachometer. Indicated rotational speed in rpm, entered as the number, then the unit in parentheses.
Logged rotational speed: 1700 (rpm)
